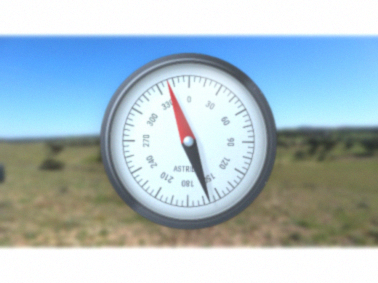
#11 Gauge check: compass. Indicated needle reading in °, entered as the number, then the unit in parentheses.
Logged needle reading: 340 (°)
